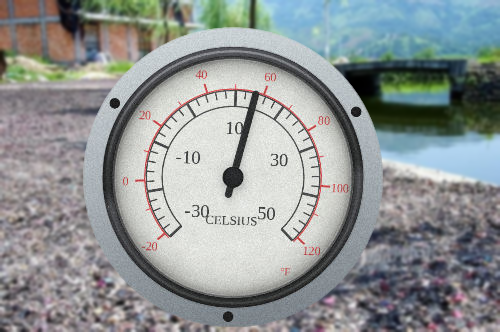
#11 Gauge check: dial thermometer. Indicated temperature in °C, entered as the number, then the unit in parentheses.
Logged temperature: 14 (°C)
